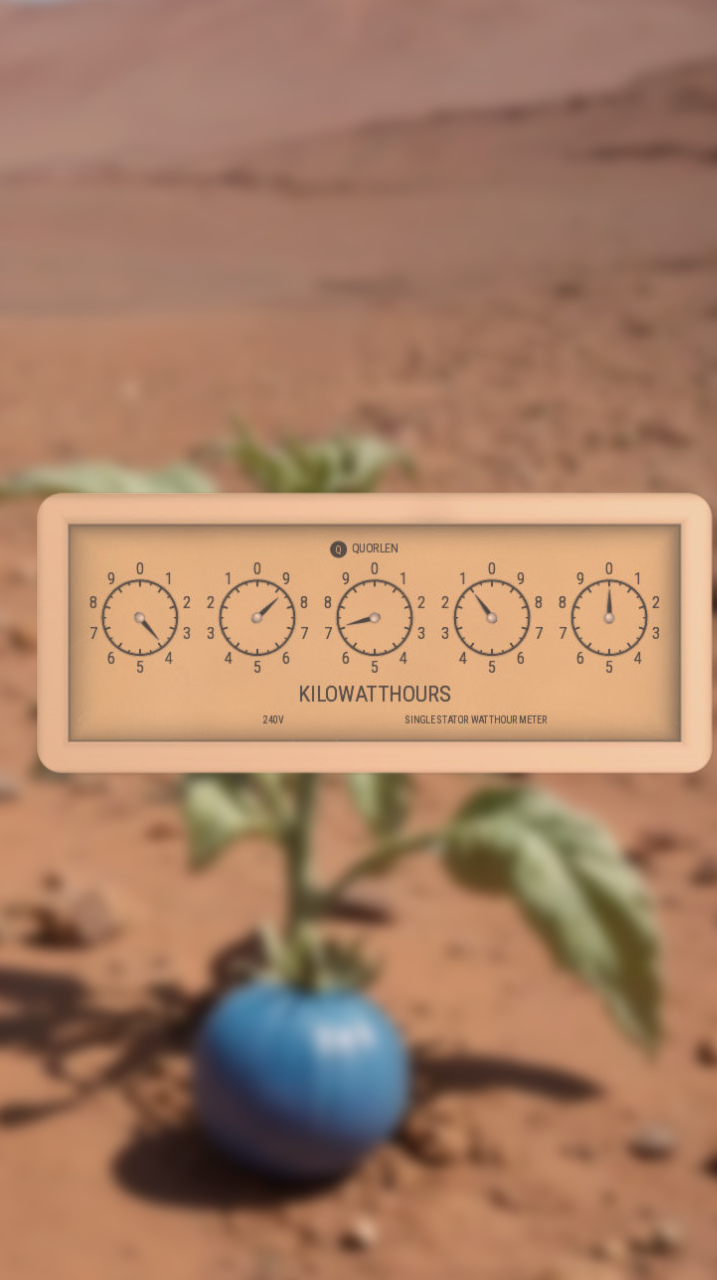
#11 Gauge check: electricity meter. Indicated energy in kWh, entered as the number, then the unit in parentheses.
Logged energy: 38710 (kWh)
